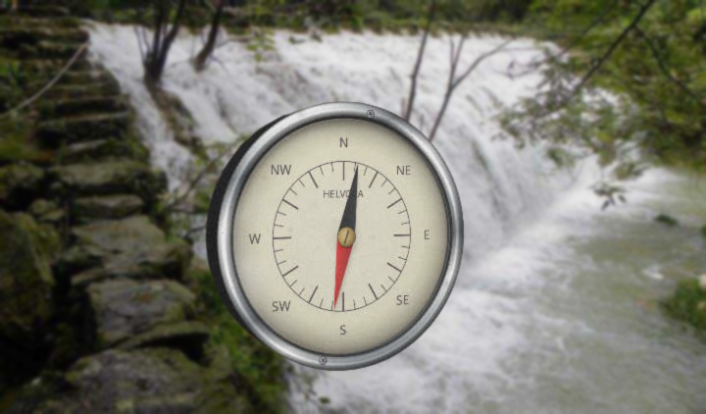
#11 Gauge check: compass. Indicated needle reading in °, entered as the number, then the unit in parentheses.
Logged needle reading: 190 (°)
